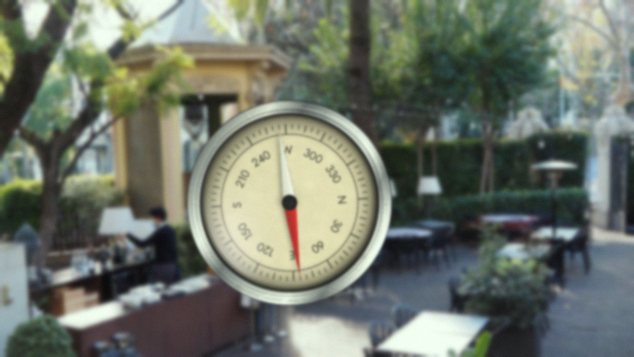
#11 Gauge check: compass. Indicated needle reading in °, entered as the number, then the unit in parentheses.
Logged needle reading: 85 (°)
